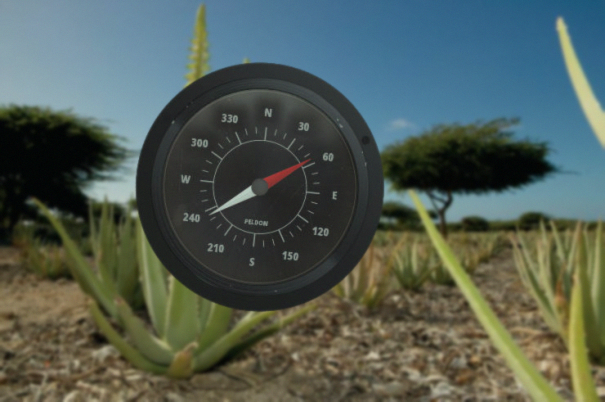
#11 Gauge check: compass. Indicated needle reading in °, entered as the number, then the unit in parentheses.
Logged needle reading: 55 (°)
